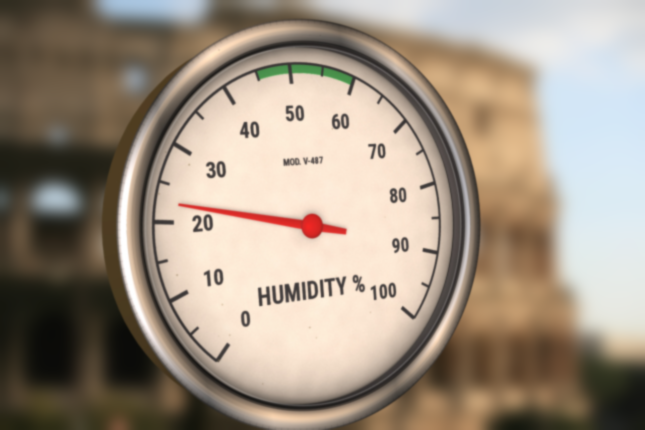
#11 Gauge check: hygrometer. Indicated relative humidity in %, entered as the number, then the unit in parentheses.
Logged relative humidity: 22.5 (%)
